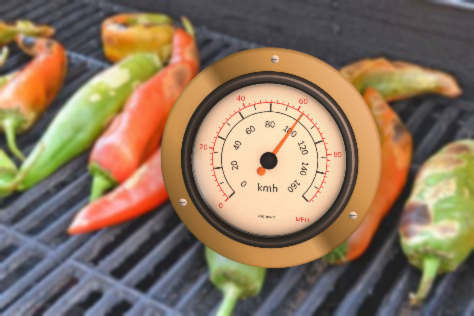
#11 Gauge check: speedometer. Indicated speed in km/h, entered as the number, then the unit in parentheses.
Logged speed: 100 (km/h)
